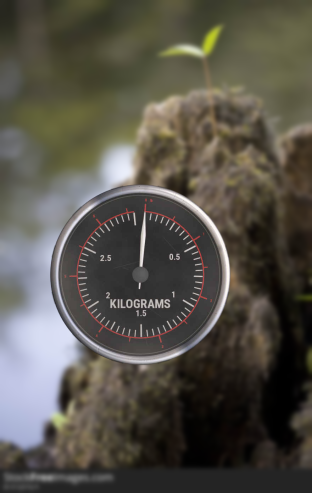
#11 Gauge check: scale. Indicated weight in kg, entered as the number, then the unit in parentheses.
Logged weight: 0 (kg)
